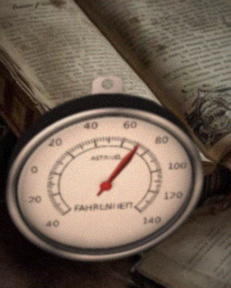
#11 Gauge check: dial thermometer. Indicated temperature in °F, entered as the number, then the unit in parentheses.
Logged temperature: 70 (°F)
